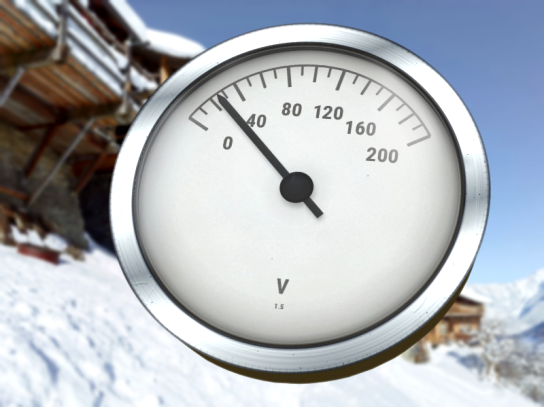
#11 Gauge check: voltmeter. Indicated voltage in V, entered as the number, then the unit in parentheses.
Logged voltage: 25 (V)
